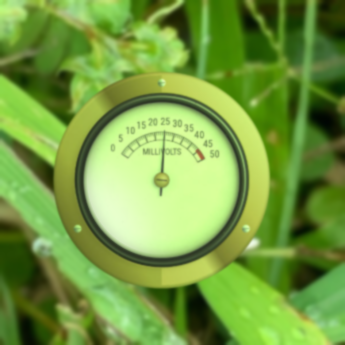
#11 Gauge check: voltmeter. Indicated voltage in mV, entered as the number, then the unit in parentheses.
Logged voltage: 25 (mV)
